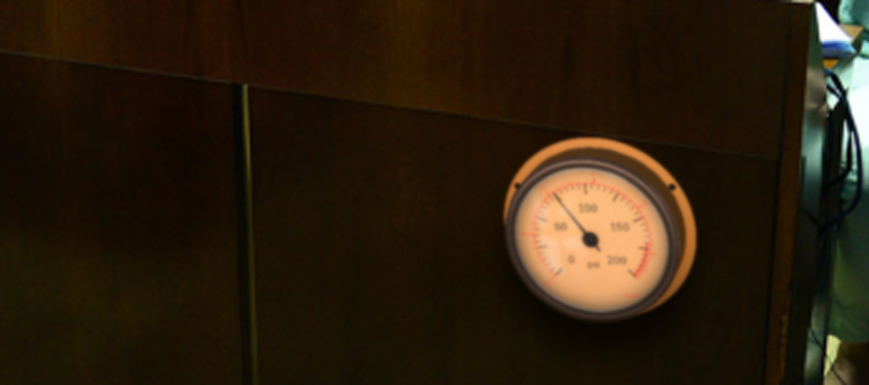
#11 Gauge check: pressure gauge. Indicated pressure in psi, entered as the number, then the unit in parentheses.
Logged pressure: 75 (psi)
